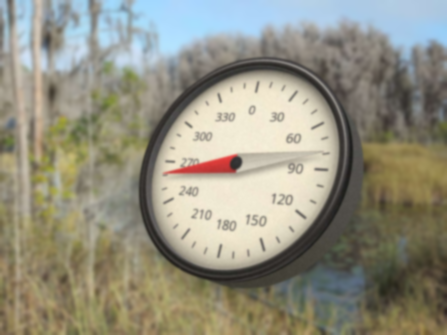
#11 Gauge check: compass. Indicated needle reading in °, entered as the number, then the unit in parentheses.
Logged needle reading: 260 (°)
